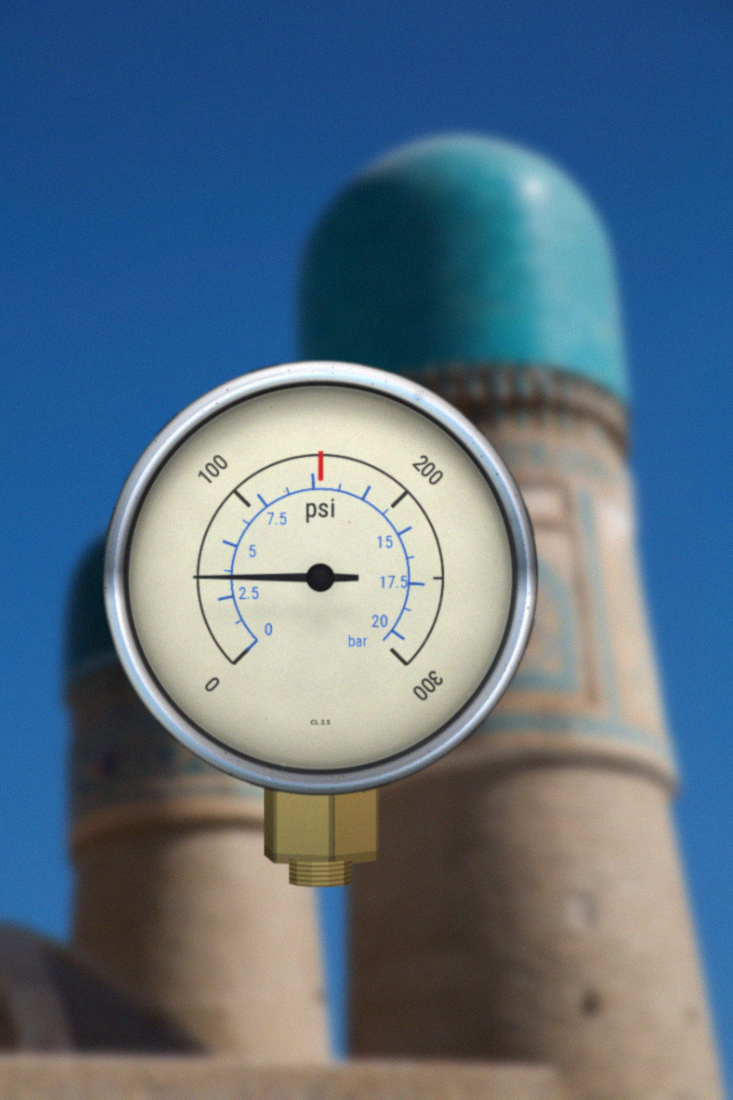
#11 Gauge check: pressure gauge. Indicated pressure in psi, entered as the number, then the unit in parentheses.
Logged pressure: 50 (psi)
